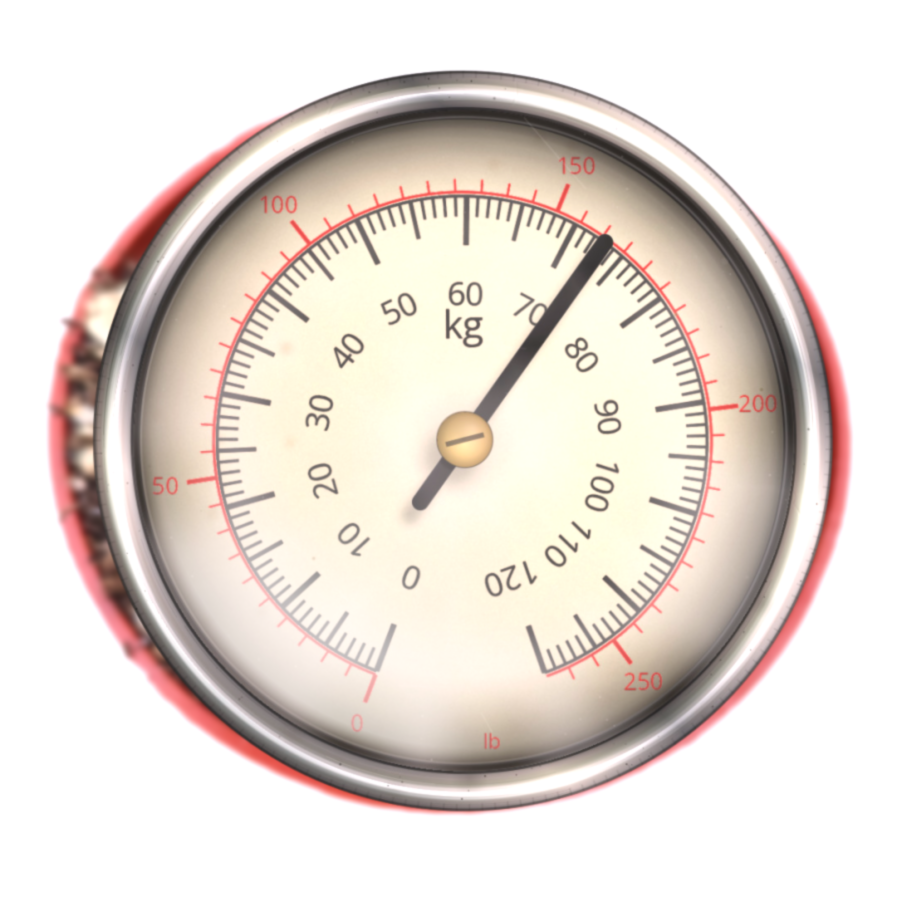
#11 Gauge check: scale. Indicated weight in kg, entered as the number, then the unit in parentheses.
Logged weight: 73 (kg)
